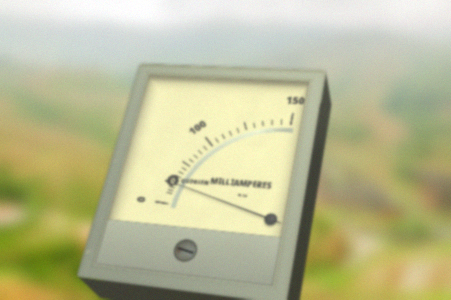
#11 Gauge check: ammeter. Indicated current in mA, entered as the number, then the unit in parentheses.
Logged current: 50 (mA)
